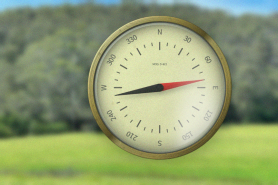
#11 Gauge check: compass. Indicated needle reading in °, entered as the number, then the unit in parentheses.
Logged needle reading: 80 (°)
